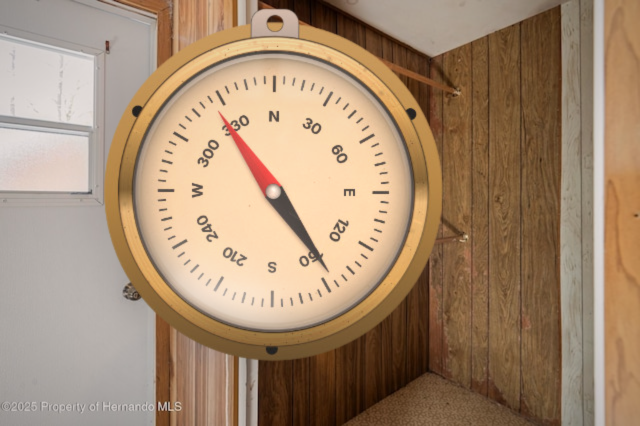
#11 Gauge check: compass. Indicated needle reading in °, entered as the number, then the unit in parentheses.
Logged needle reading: 325 (°)
